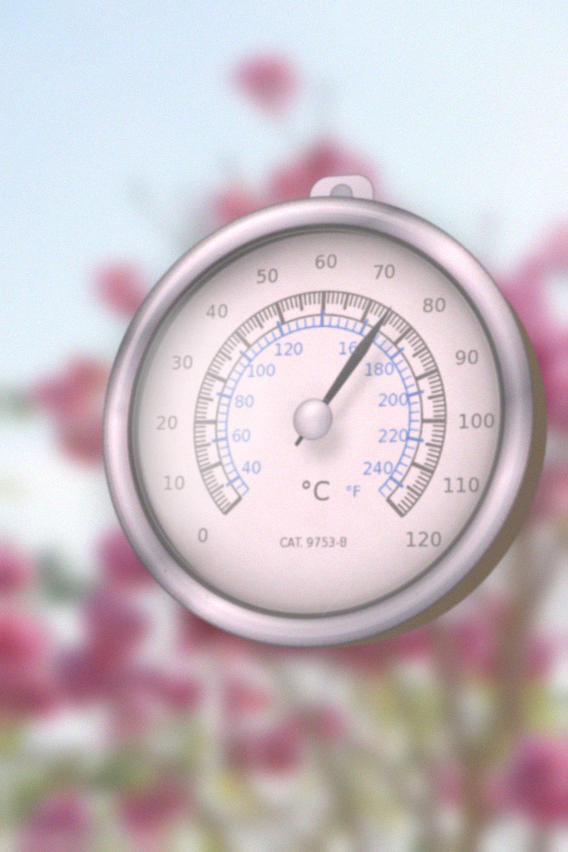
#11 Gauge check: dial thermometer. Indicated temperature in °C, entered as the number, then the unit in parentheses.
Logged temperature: 75 (°C)
